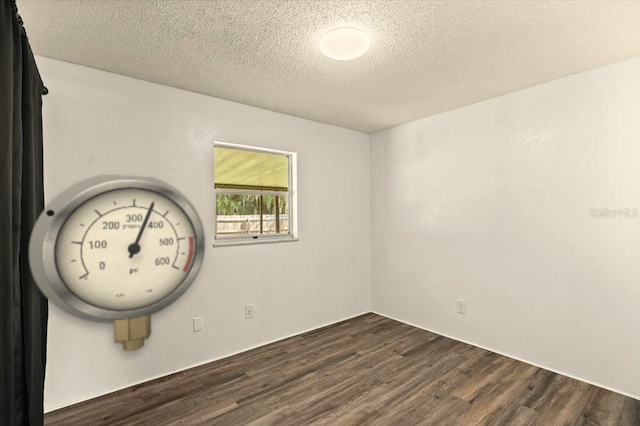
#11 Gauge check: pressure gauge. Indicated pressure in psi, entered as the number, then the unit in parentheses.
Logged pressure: 350 (psi)
